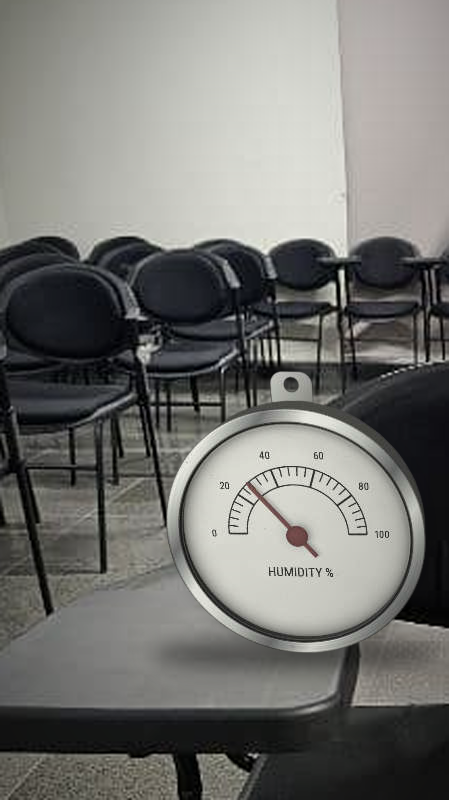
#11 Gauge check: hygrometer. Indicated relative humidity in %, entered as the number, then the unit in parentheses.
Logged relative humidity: 28 (%)
